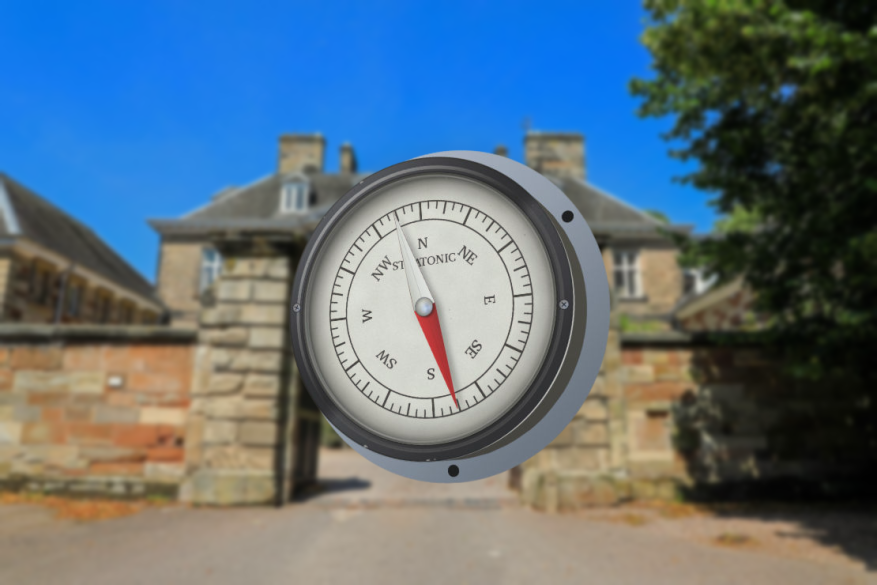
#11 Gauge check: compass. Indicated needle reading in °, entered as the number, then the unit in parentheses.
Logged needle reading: 165 (°)
